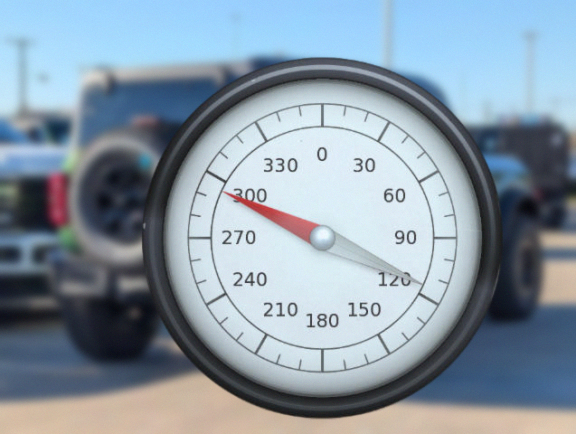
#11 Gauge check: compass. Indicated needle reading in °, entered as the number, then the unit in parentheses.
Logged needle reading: 295 (°)
